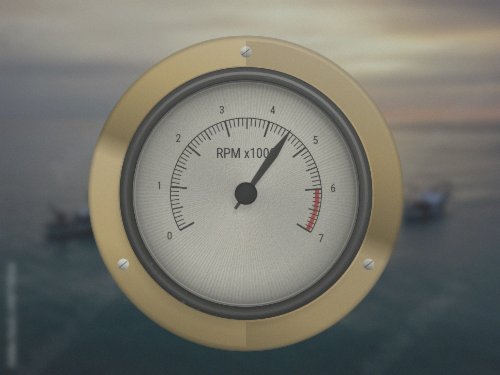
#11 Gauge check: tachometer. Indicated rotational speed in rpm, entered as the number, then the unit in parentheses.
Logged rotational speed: 4500 (rpm)
